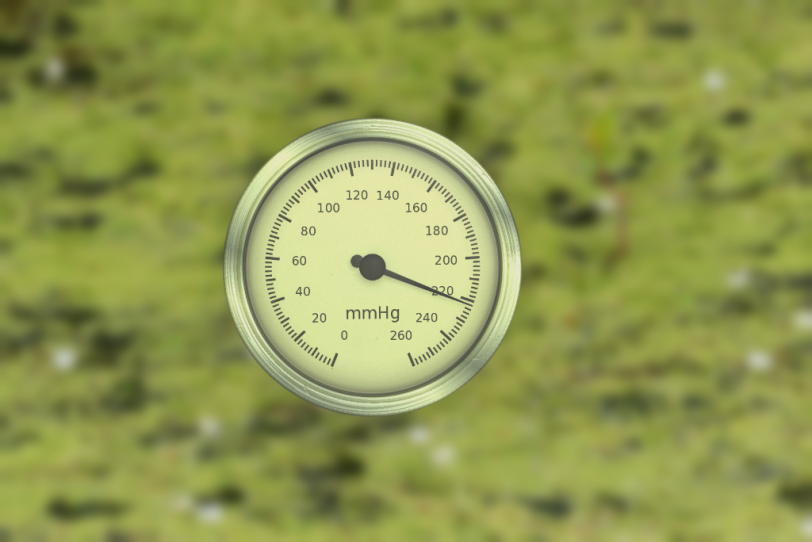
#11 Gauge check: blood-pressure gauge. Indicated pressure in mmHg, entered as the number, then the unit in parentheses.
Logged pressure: 222 (mmHg)
